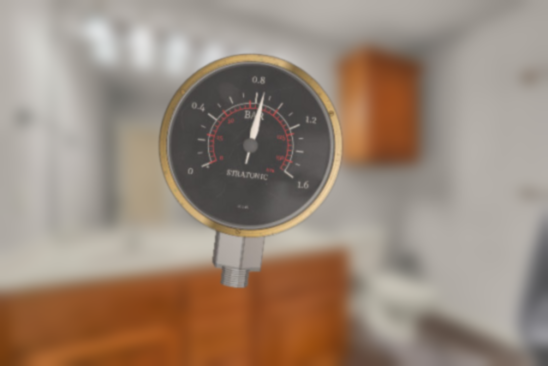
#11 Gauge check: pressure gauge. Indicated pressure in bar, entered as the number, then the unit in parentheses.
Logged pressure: 0.85 (bar)
